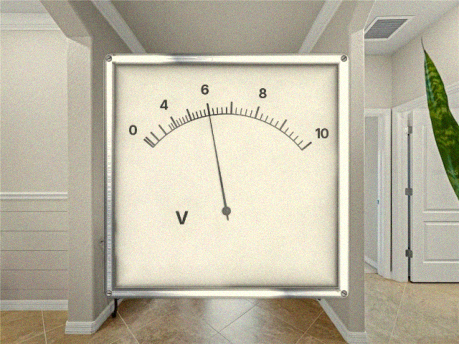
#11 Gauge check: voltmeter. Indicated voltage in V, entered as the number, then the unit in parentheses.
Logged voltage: 6 (V)
